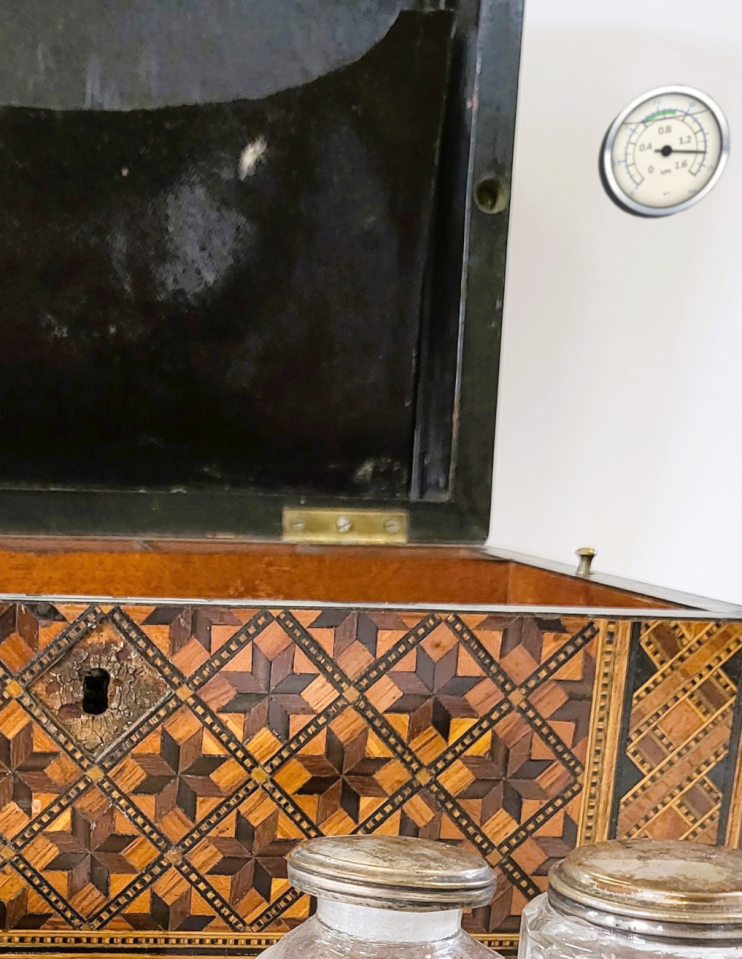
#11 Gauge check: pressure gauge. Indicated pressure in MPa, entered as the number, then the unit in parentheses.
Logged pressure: 1.4 (MPa)
